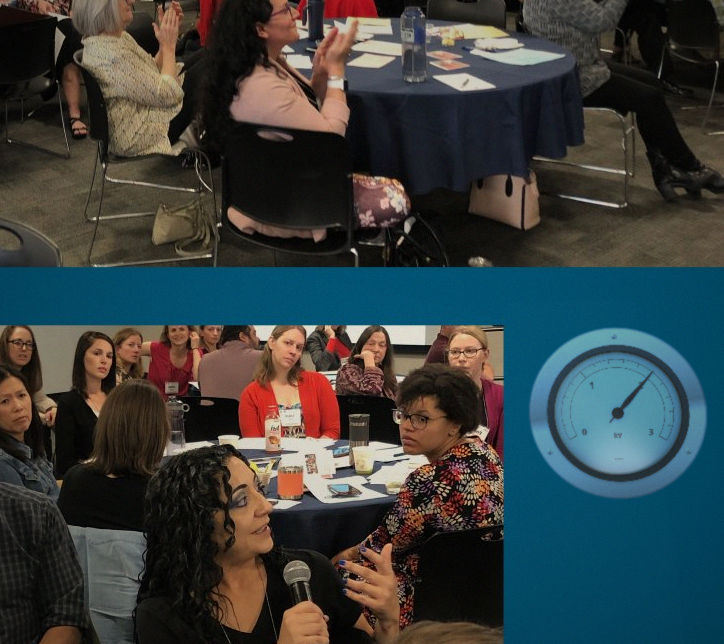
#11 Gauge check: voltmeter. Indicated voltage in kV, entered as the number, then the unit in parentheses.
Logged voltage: 2 (kV)
